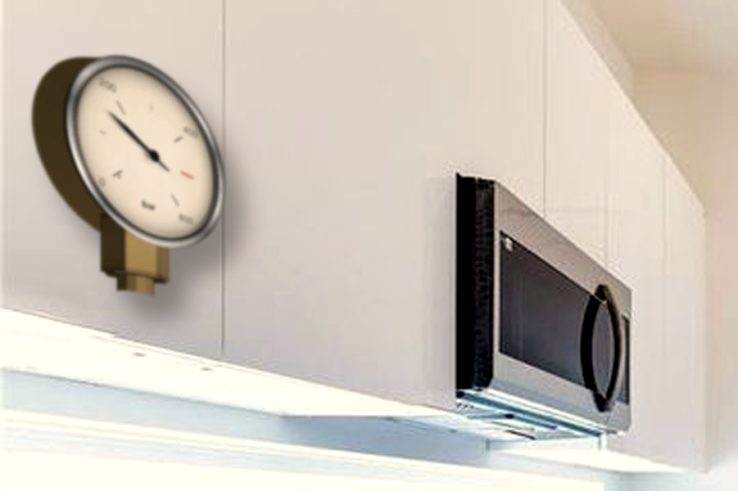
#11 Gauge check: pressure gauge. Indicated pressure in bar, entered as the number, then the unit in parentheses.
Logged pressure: 150 (bar)
